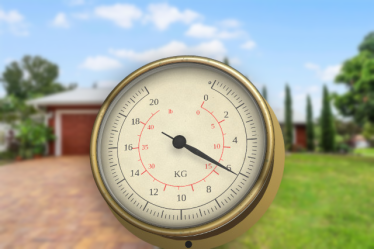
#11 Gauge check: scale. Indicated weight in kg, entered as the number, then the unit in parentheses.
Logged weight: 6.2 (kg)
